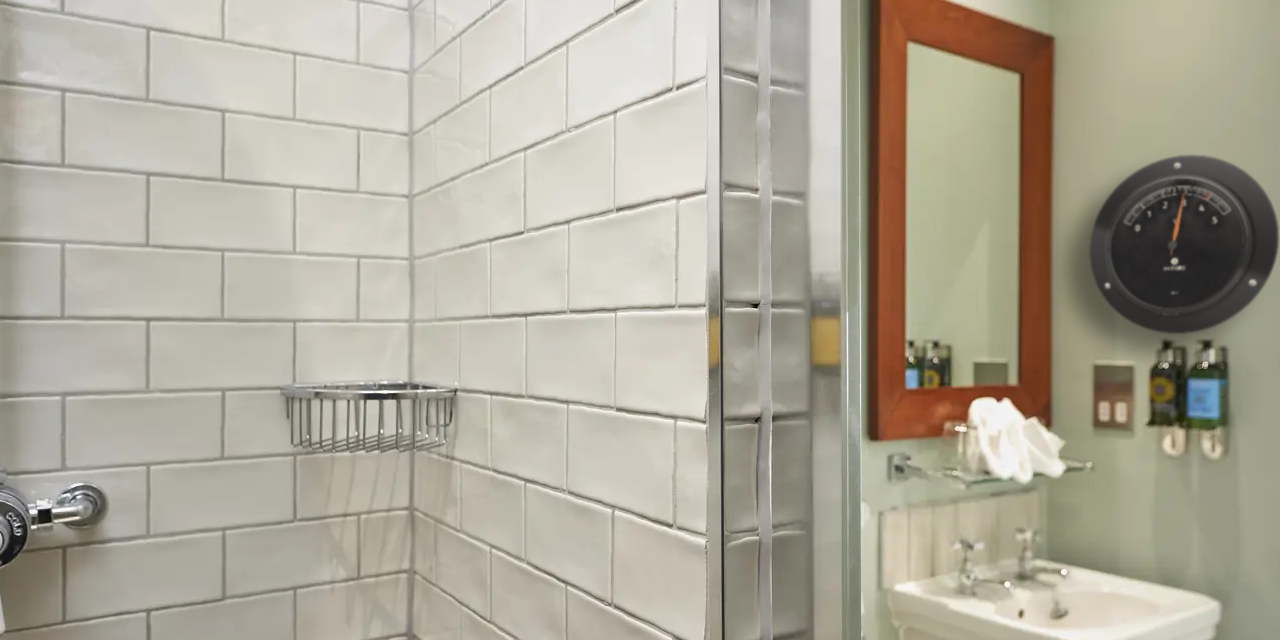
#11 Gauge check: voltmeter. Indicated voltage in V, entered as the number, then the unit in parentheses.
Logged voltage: 3 (V)
